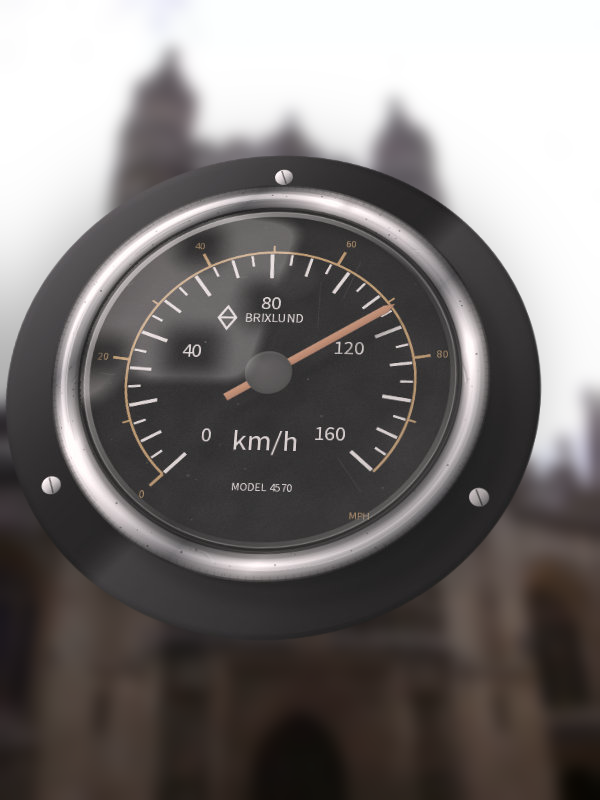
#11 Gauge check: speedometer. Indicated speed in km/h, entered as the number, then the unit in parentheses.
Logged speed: 115 (km/h)
